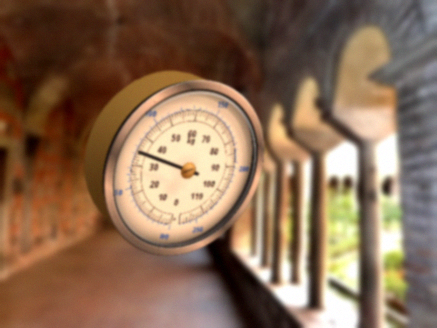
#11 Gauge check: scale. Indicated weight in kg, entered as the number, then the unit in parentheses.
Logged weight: 35 (kg)
